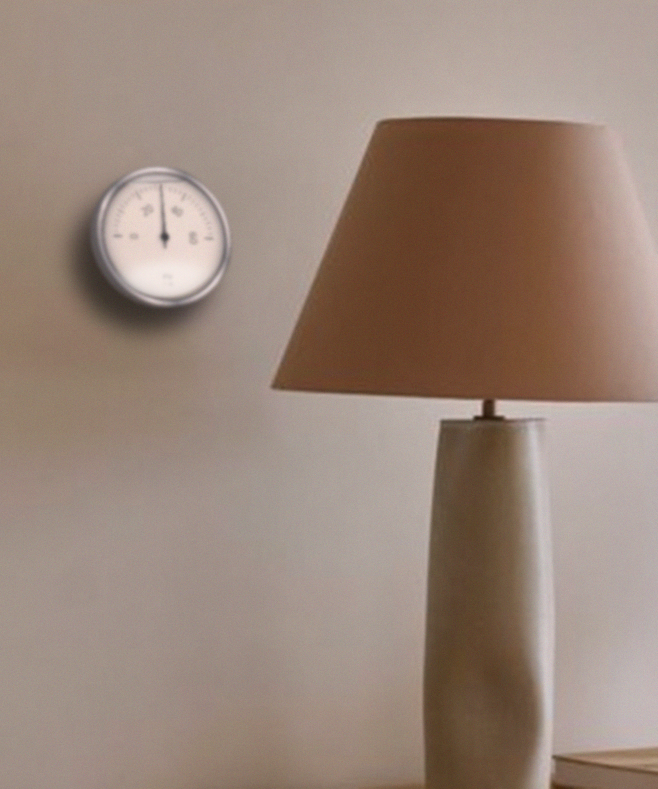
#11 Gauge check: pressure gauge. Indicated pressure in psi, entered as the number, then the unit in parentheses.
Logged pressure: 30 (psi)
